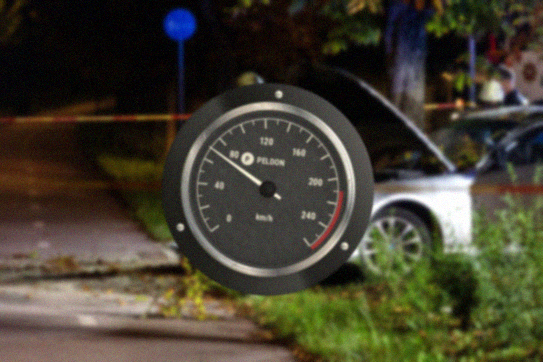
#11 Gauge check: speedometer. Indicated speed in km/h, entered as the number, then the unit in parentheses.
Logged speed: 70 (km/h)
